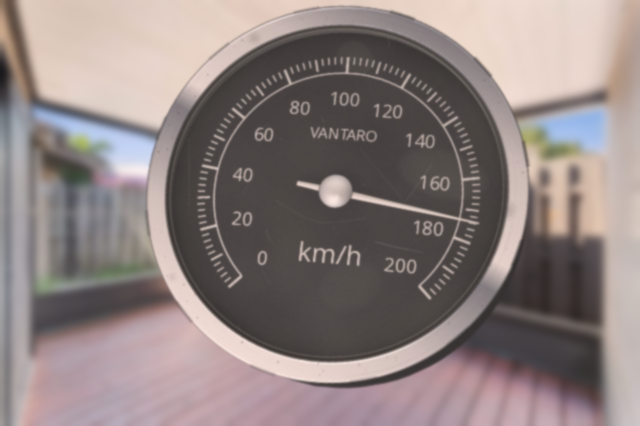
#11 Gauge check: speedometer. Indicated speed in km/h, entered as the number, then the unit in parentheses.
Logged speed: 174 (km/h)
